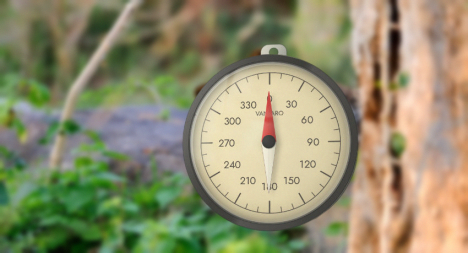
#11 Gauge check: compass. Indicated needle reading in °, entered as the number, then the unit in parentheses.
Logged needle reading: 0 (°)
